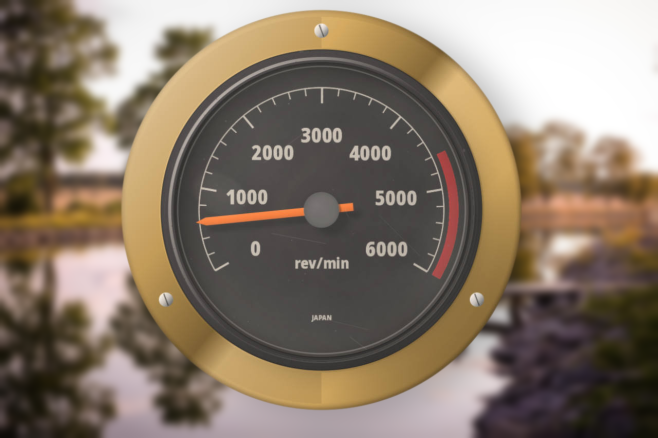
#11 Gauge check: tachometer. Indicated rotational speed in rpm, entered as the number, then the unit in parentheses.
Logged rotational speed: 600 (rpm)
